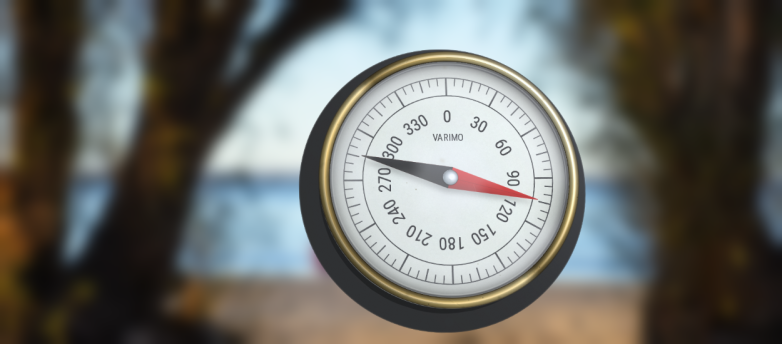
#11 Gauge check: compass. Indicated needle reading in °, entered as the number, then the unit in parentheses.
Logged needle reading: 105 (°)
